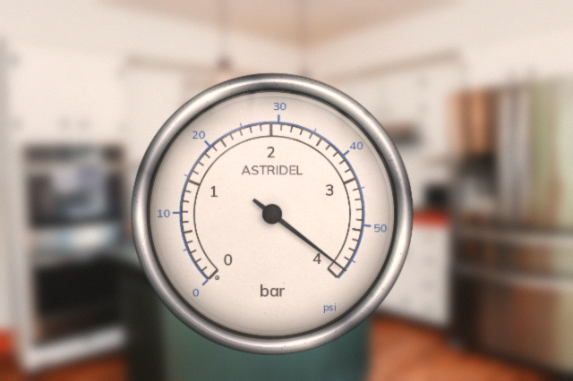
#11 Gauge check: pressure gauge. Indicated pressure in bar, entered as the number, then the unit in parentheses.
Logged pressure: 3.9 (bar)
